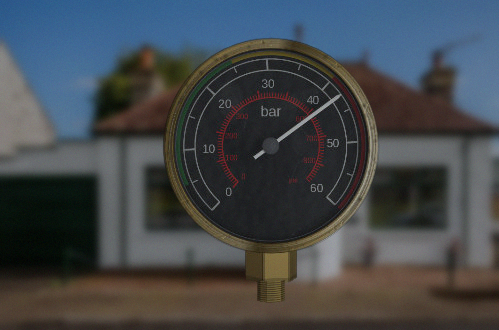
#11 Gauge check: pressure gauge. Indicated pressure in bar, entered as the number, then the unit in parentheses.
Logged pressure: 42.5 (bar)
